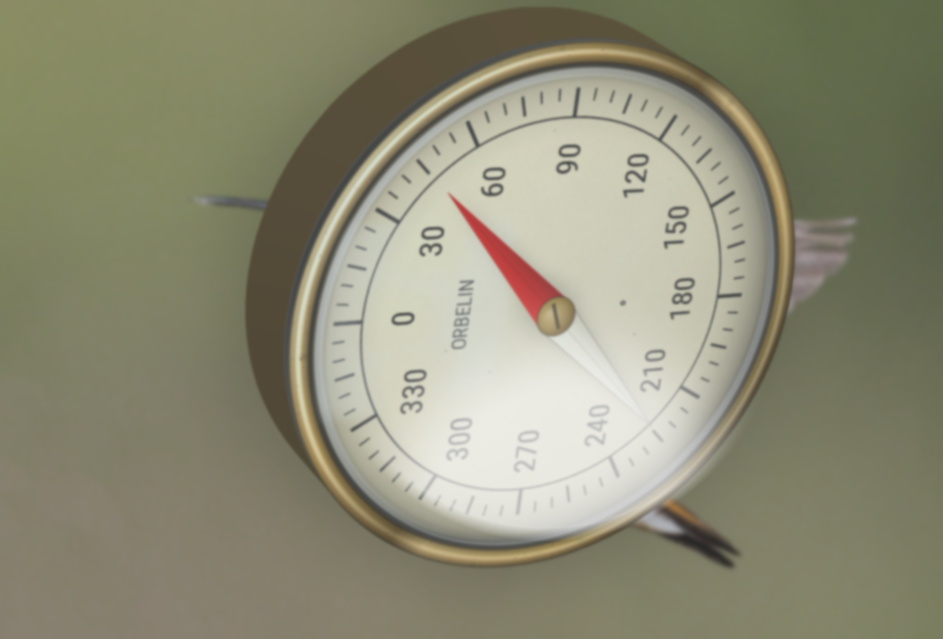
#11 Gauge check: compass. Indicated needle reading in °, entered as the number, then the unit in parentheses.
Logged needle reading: 45 (°)
